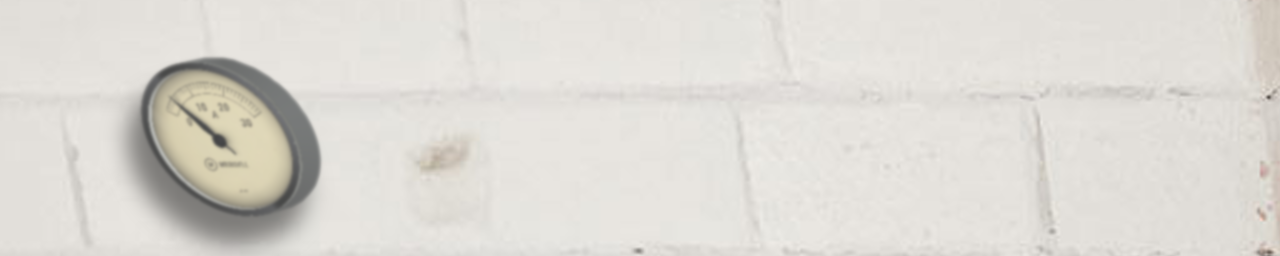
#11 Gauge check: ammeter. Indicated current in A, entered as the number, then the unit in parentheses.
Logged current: 5 (A)
